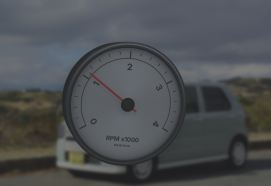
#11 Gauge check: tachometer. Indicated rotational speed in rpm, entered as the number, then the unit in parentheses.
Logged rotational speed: 1100 (rpm)
